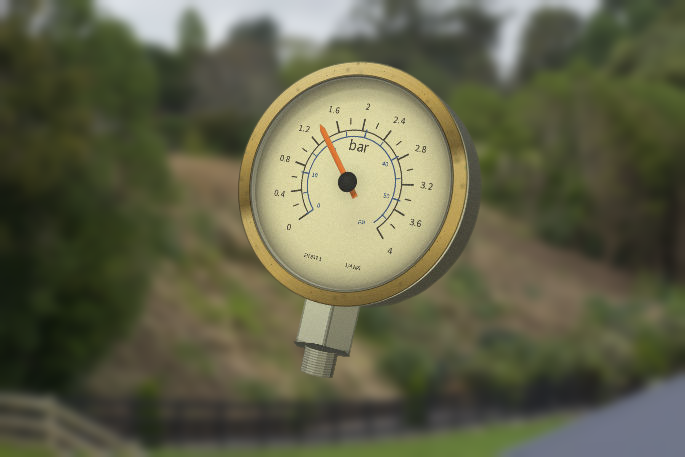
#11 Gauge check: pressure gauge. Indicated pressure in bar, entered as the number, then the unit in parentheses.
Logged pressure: 1.4 (bar)
